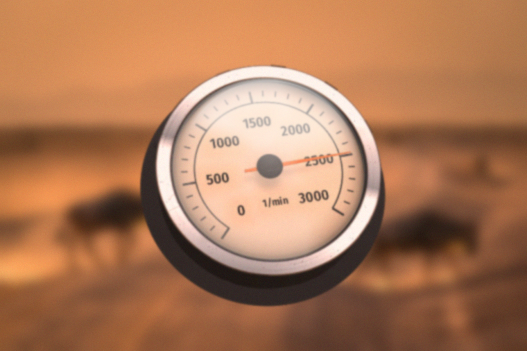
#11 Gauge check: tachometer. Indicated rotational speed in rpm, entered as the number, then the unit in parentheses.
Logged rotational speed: 2500 (rpm)
